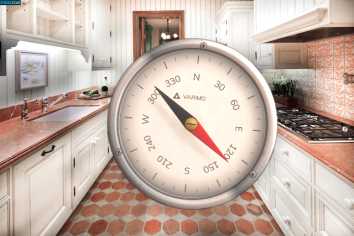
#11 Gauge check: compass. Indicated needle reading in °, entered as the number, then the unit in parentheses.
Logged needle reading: 130 (°)
